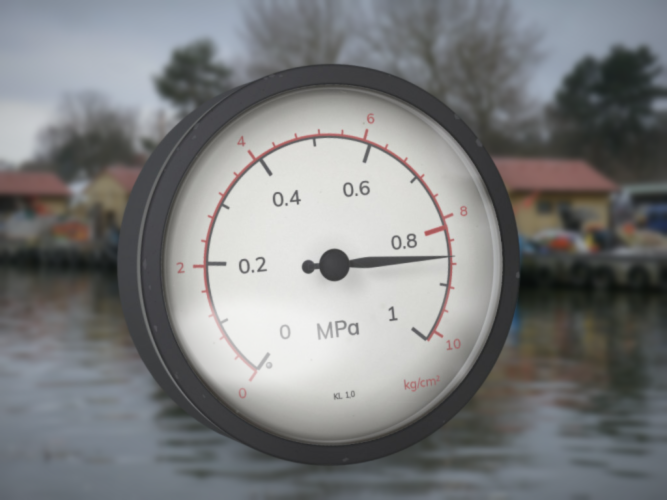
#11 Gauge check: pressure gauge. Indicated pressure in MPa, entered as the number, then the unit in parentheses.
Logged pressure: 0.85 (MPa)
